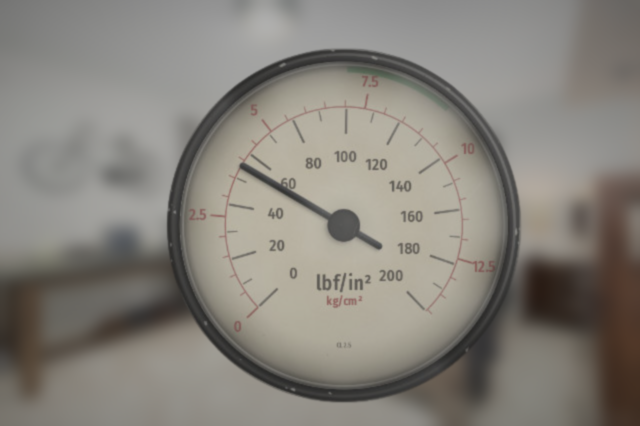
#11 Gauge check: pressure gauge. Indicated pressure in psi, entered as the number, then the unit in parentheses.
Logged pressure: 55 (psi)
